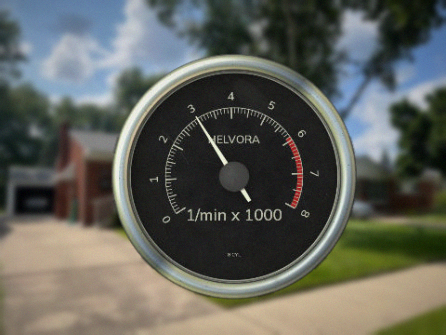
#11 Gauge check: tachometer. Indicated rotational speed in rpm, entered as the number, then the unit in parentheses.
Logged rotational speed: 3000 (rpm)
